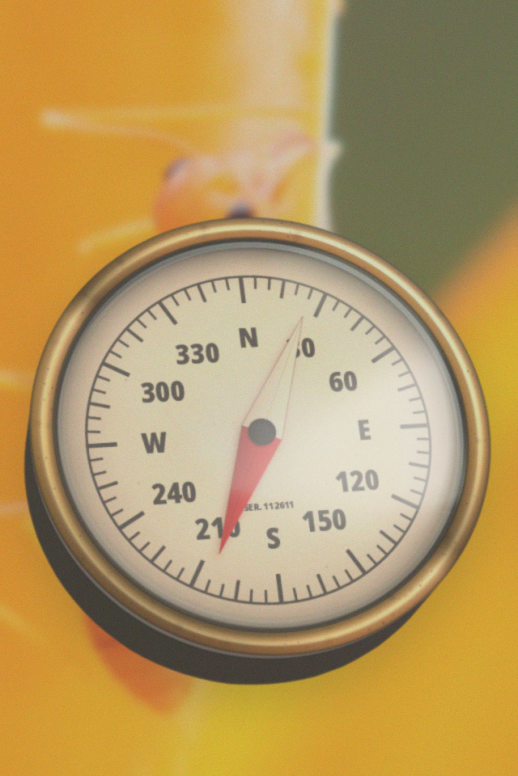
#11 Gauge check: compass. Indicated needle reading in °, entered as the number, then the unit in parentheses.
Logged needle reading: 205 (°)
